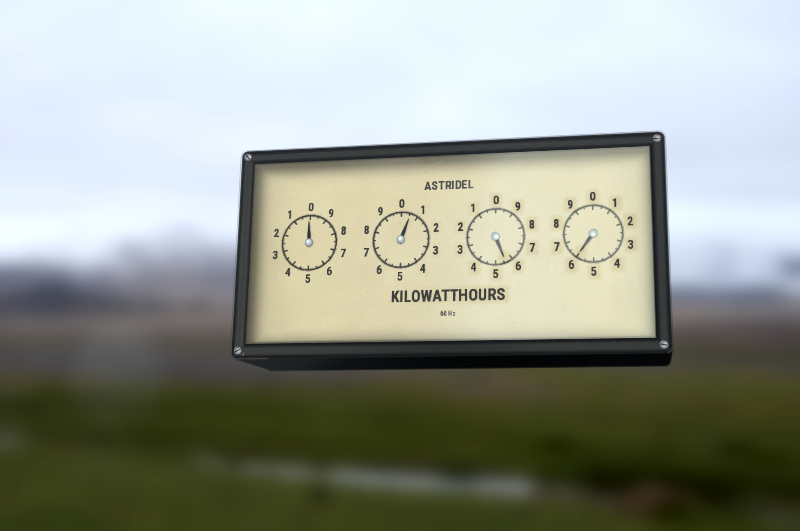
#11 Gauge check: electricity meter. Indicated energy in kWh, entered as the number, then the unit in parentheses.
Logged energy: 56 (kWh)
